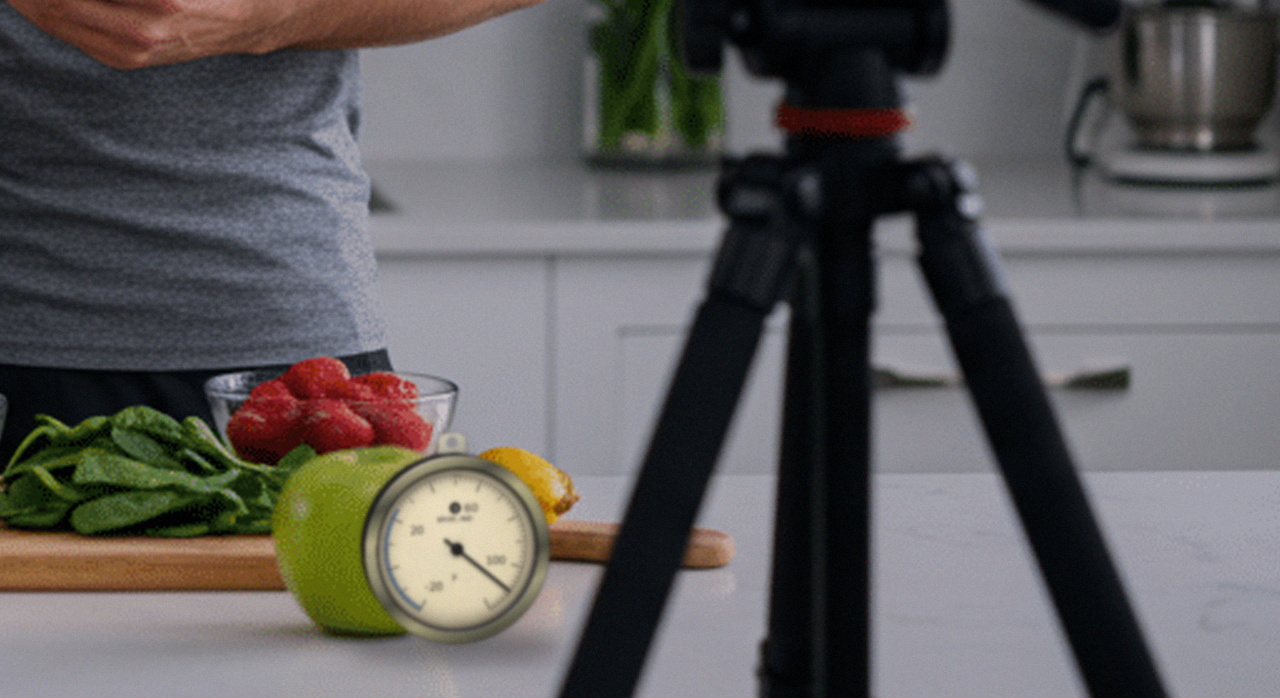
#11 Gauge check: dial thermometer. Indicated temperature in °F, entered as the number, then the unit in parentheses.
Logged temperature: 110 (°F)
